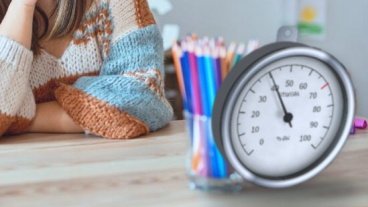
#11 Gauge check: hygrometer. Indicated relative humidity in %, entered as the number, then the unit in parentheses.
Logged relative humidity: 40 (%)
